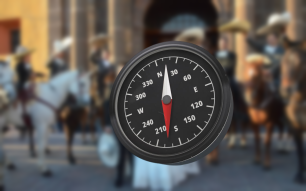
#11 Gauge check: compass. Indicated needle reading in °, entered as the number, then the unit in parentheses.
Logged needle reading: 195 (°)
